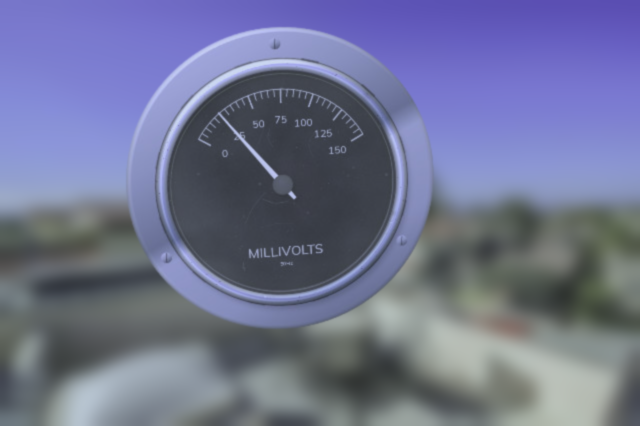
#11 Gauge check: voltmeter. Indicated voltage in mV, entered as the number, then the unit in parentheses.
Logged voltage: 25 (mV)
